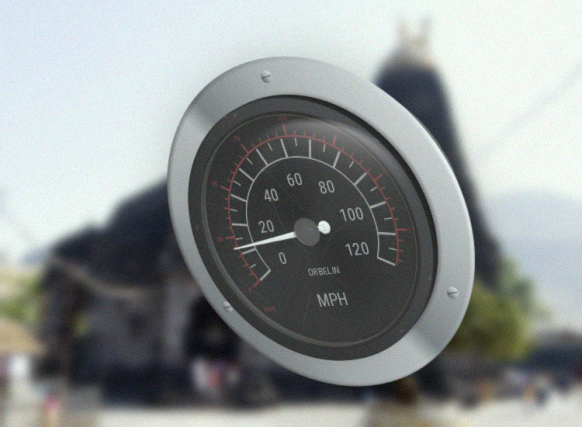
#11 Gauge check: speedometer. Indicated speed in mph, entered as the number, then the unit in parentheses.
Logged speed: 12.5 (mph)
